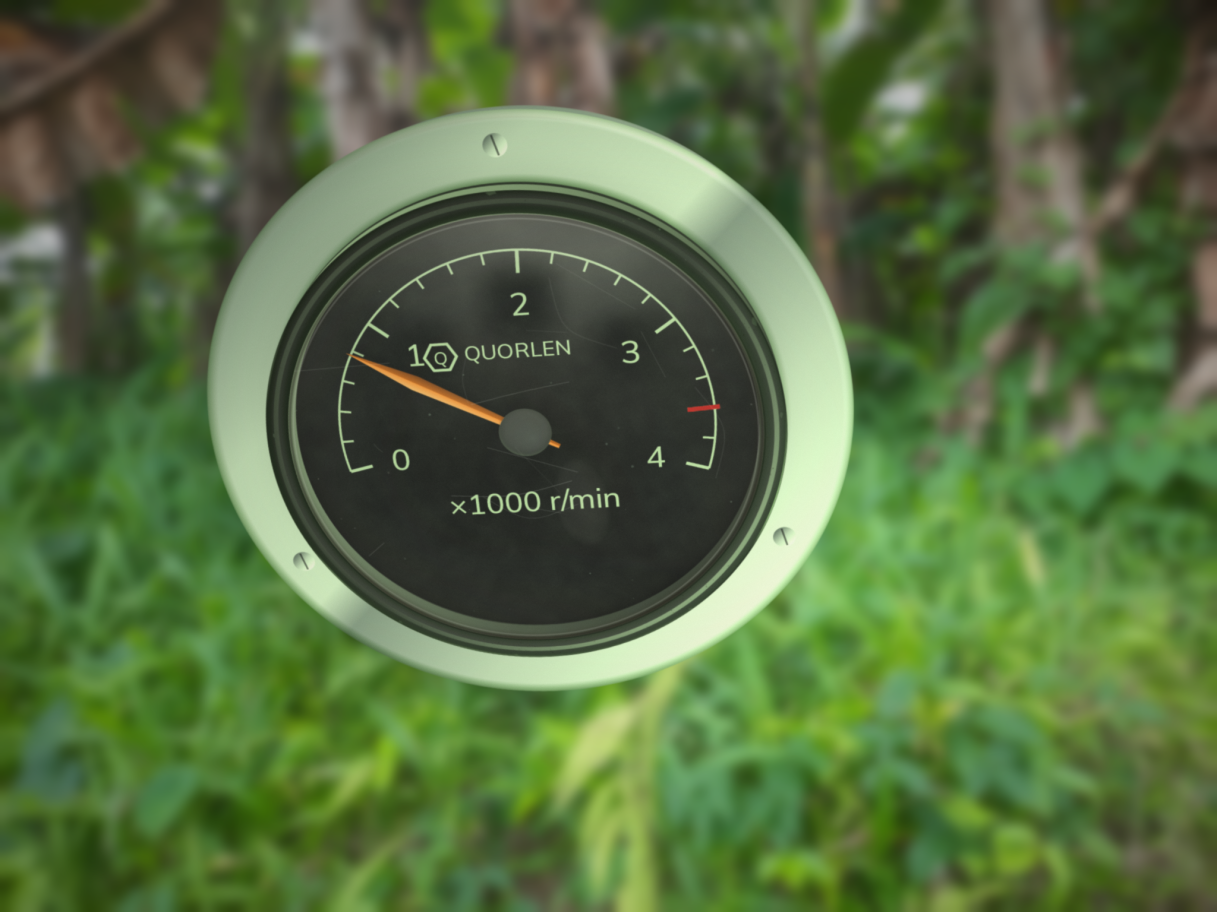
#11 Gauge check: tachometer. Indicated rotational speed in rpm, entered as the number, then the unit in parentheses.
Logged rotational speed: 800 (rpm)
